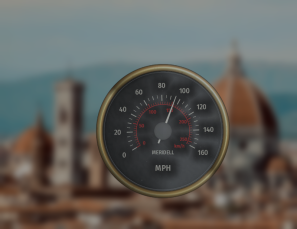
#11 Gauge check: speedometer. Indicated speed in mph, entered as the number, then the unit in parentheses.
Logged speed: 95 (mph)
